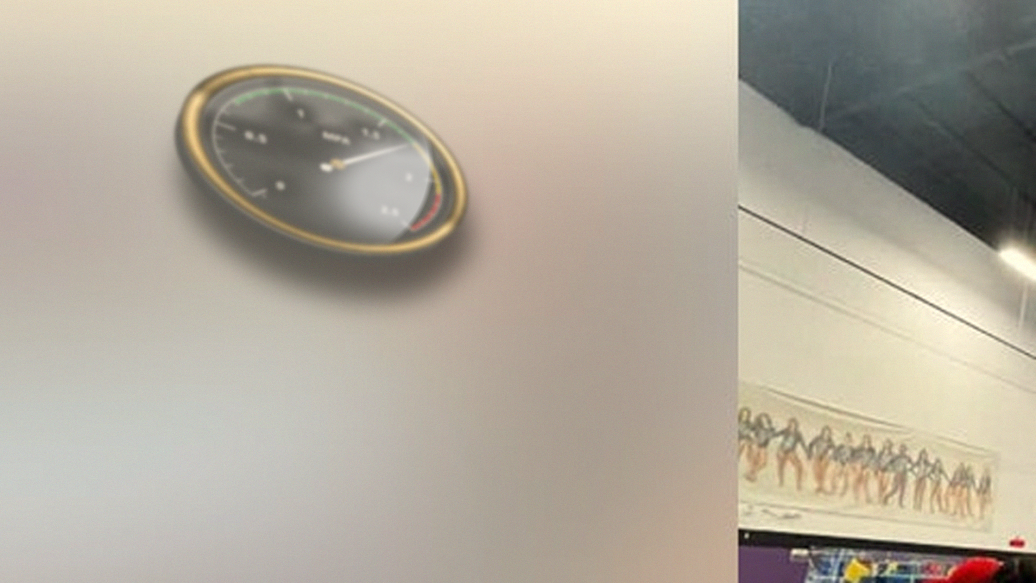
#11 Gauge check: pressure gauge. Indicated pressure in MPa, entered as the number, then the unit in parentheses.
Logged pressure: 1.7 (MPa)
